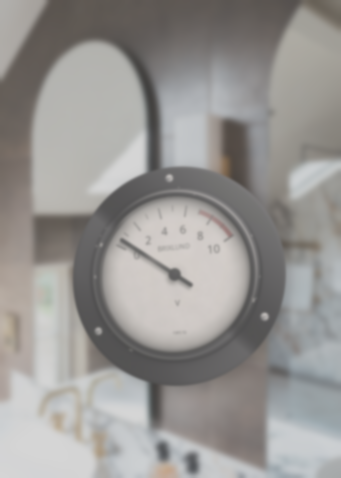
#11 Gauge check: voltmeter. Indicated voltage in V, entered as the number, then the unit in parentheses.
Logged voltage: 0.5 (V)
